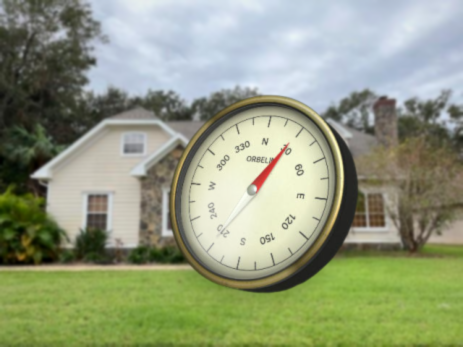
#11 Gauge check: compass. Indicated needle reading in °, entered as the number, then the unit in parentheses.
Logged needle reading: 30 (°)
